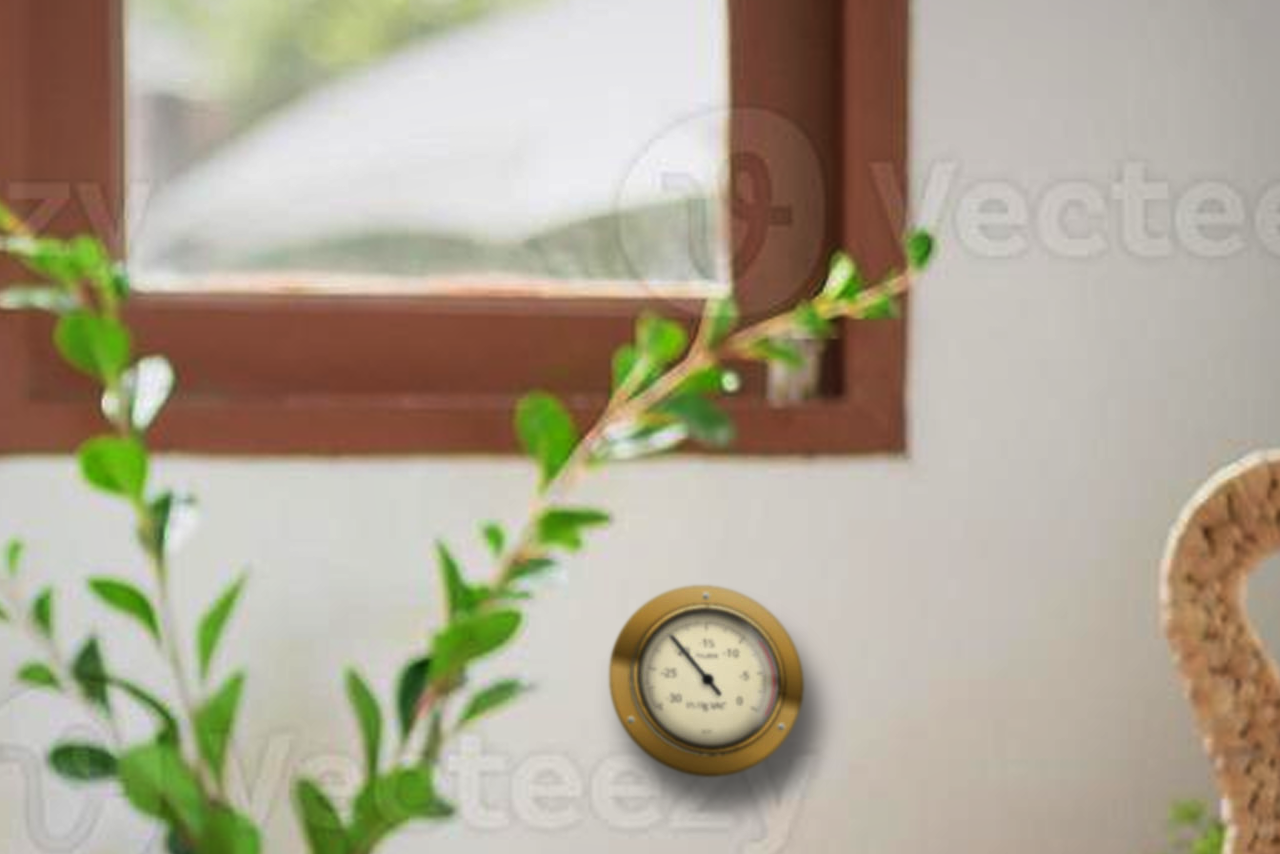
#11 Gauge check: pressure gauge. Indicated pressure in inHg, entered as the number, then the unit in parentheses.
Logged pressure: -20 (inHg)
